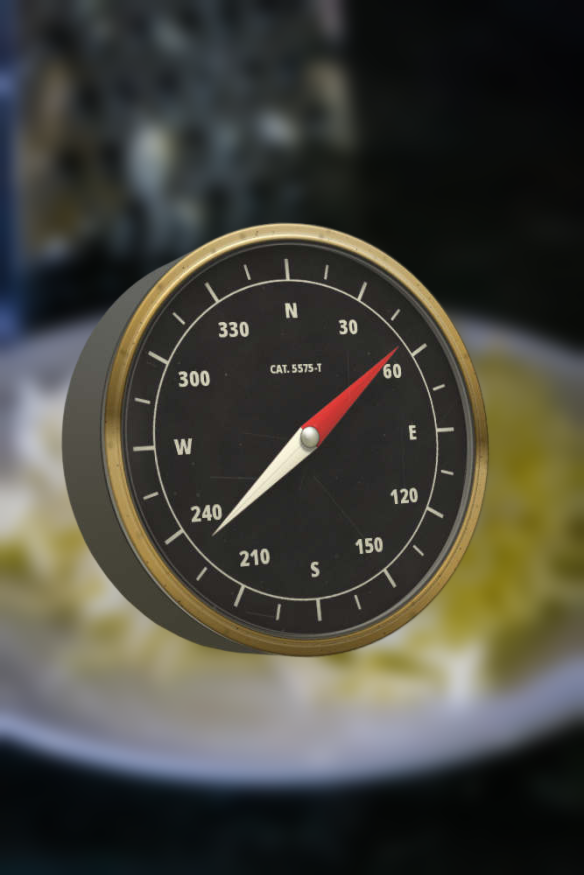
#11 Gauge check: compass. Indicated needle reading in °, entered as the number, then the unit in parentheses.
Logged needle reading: 52.5 (°)
